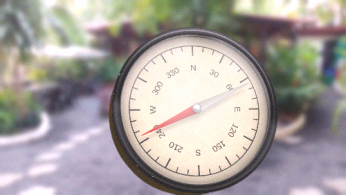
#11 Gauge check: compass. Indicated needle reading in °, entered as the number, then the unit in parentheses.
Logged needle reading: 245 (°)
